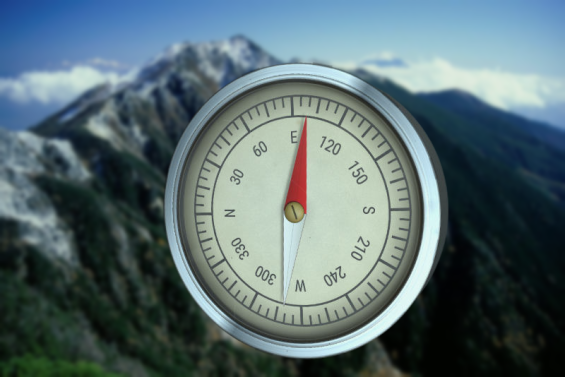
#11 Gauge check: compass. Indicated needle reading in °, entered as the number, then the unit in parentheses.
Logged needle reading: 100 (°)
